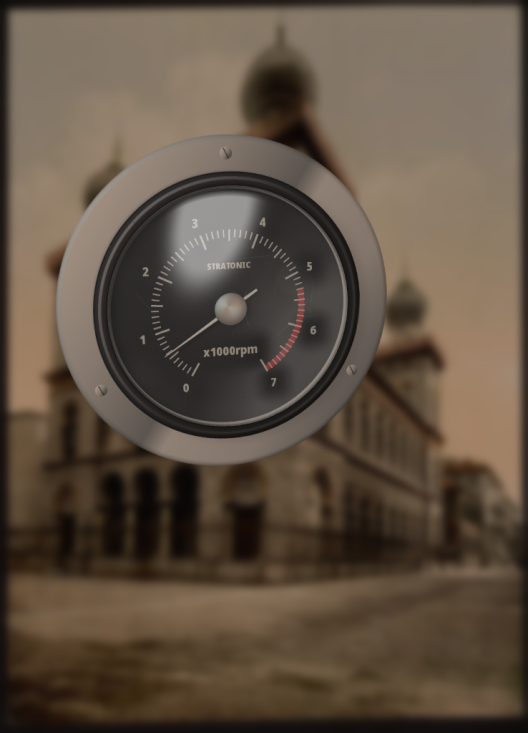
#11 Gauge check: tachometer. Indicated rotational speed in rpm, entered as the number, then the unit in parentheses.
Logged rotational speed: 600 (rpm)
